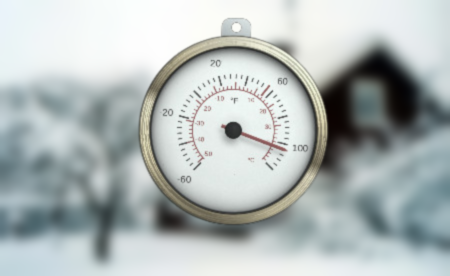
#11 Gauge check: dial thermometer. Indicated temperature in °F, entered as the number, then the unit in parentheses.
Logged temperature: 104 (°F)
